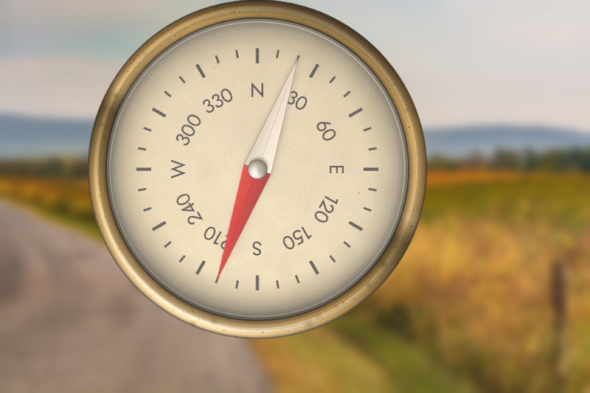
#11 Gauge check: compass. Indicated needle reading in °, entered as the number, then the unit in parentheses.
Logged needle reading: 200 (°)
